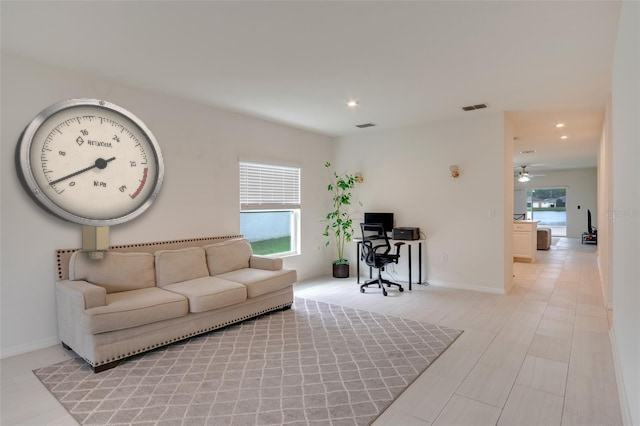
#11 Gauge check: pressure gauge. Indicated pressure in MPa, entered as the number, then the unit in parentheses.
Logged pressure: 2 (MPa)
